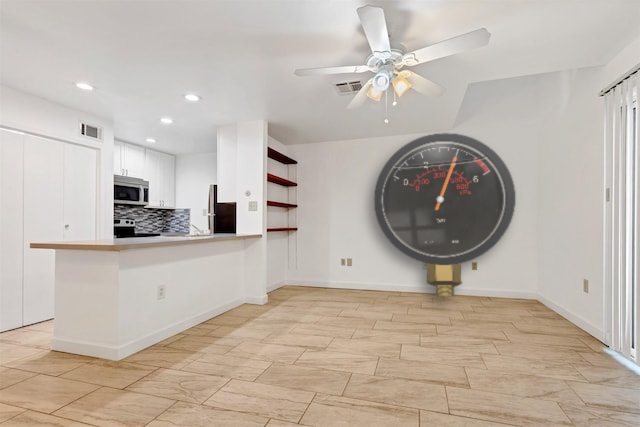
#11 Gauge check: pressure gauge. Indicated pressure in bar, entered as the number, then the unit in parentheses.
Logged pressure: 4 (bar)
